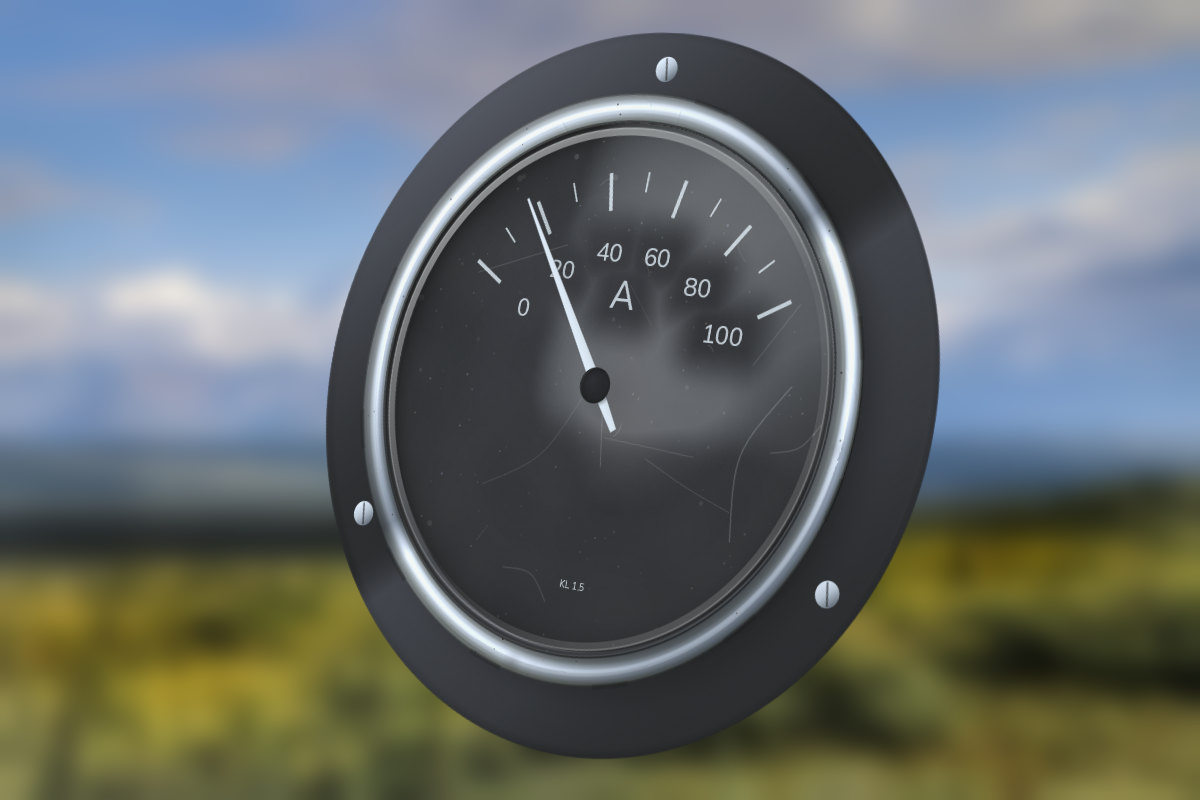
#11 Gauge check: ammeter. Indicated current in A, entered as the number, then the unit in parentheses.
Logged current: 20 (A)
